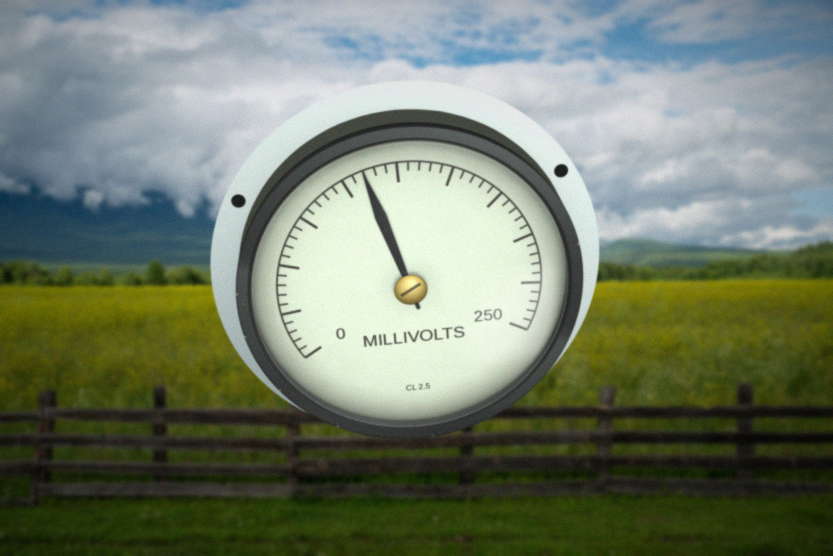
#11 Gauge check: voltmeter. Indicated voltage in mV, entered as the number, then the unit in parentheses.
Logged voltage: 110 (mV)
